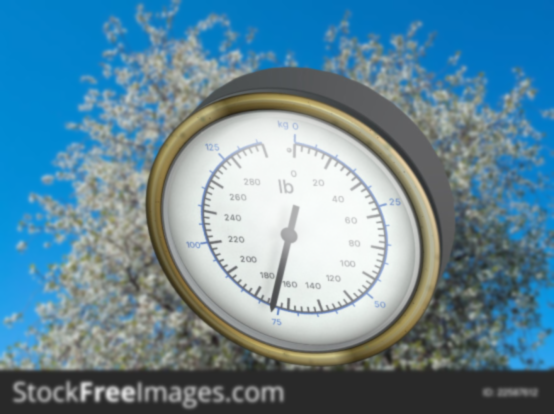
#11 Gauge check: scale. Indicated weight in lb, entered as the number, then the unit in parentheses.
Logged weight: 168 (lb)
